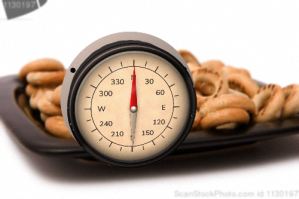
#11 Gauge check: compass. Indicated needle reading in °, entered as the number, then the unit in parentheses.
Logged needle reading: 0 (°)
